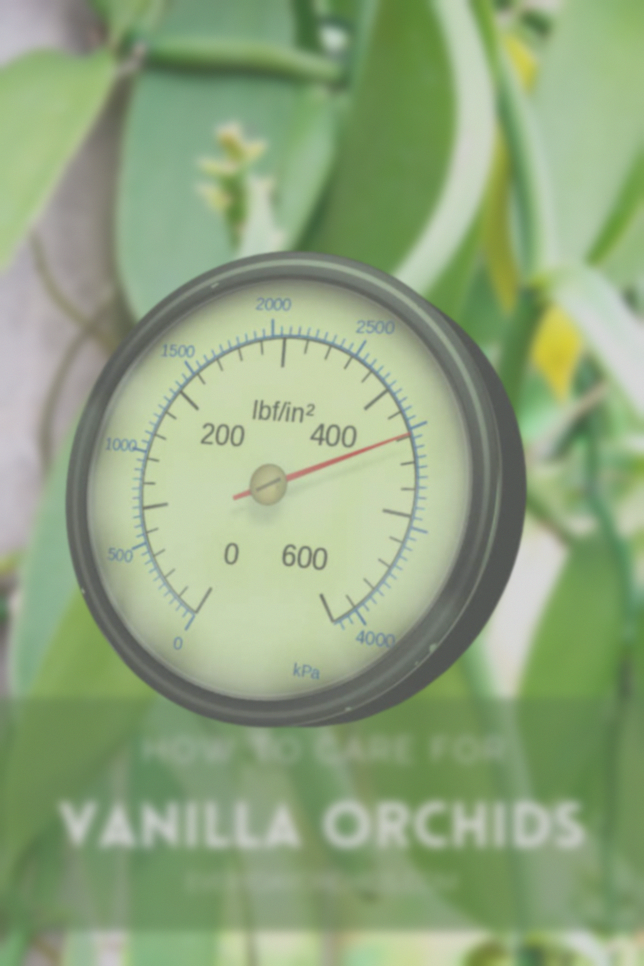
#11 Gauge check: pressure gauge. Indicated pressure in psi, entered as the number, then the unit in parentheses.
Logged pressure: 440 (psi)
